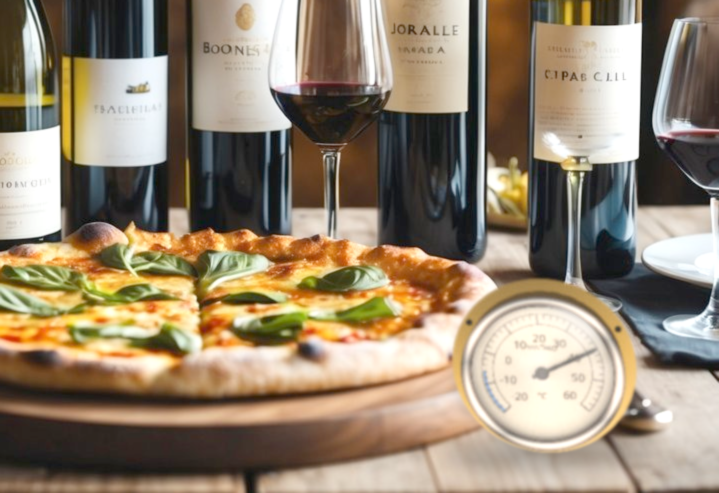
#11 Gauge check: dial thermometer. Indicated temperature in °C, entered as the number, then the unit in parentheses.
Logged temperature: 40 (°C)
